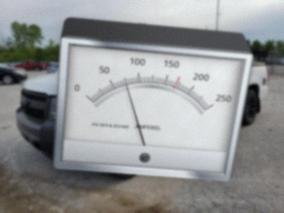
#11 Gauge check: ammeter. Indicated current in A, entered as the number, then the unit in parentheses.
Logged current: 75 (A)
